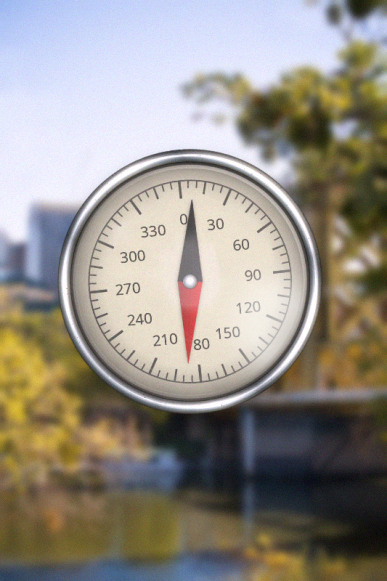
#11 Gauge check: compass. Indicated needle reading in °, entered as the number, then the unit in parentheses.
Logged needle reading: 187.5 (°)
